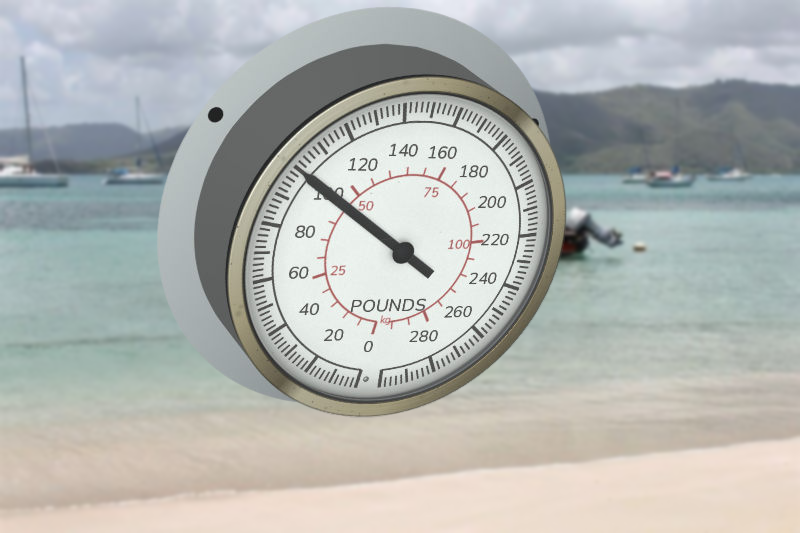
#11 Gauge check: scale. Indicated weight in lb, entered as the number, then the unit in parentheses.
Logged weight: 100 (lb)
